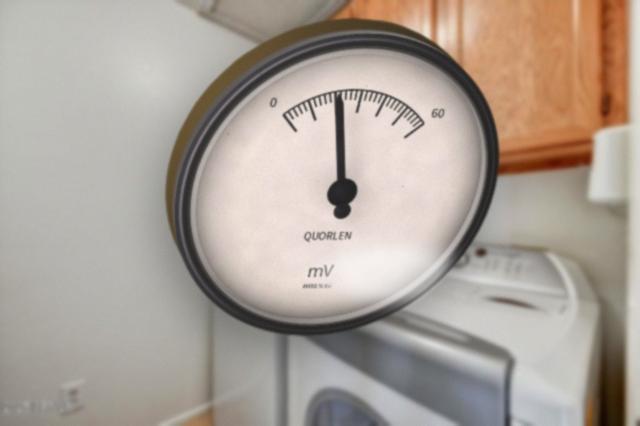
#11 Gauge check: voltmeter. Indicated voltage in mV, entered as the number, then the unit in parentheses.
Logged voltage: 20 (mV)
